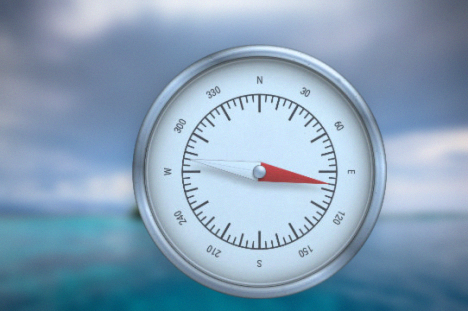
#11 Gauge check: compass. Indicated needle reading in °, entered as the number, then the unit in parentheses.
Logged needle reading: 100 (°)
